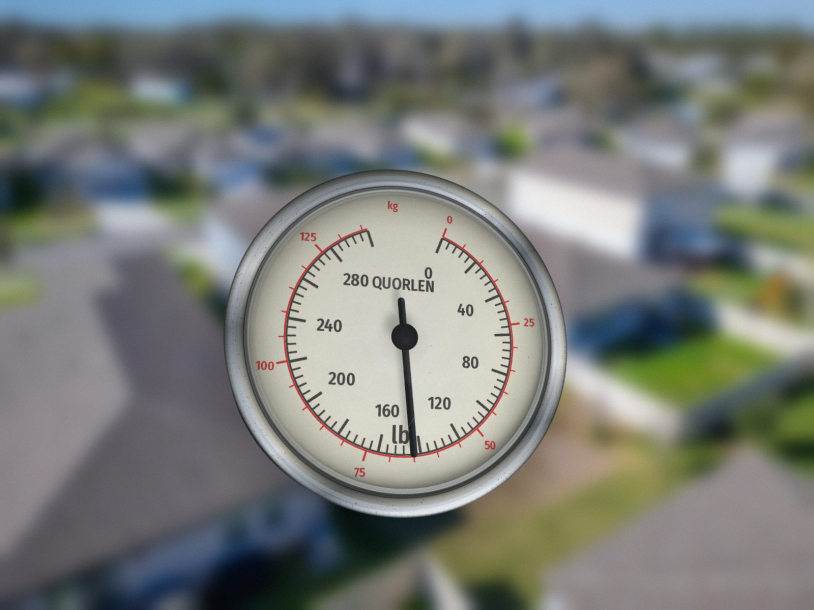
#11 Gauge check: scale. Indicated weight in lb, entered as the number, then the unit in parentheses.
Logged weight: 144 (lb)
